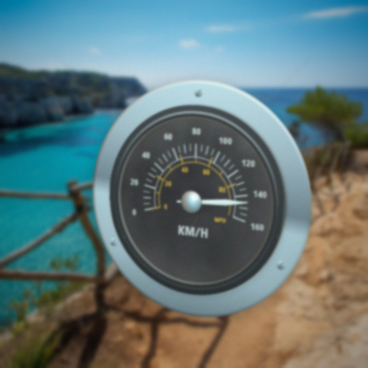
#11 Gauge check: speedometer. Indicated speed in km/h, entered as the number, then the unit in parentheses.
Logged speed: 145 (km/h)
